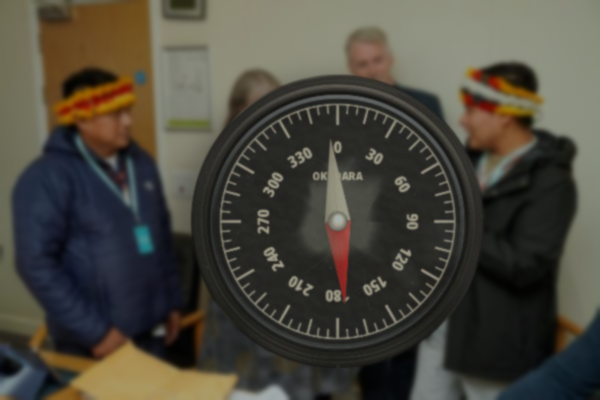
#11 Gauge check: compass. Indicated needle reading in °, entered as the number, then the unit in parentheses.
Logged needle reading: 175 (°)
